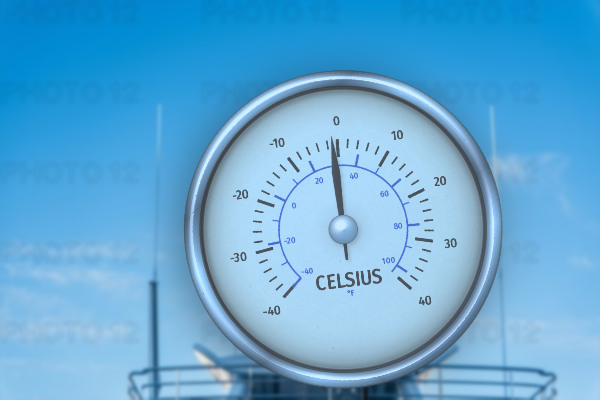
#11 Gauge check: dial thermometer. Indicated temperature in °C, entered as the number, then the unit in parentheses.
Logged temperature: -1 (°C)
